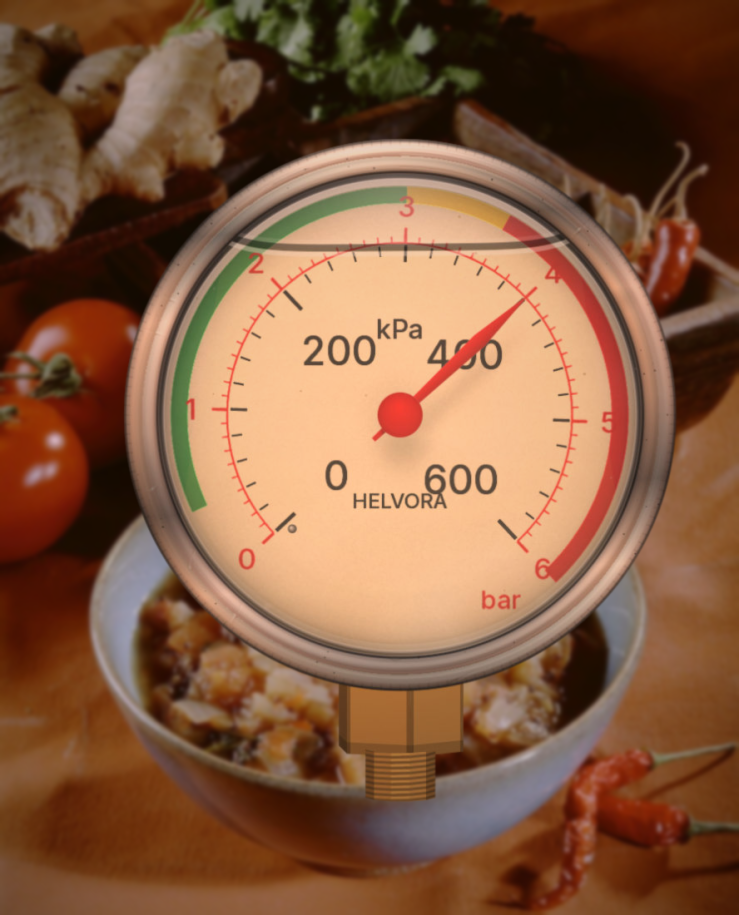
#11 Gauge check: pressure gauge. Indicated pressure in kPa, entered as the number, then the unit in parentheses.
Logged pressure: 400 (kPa)
